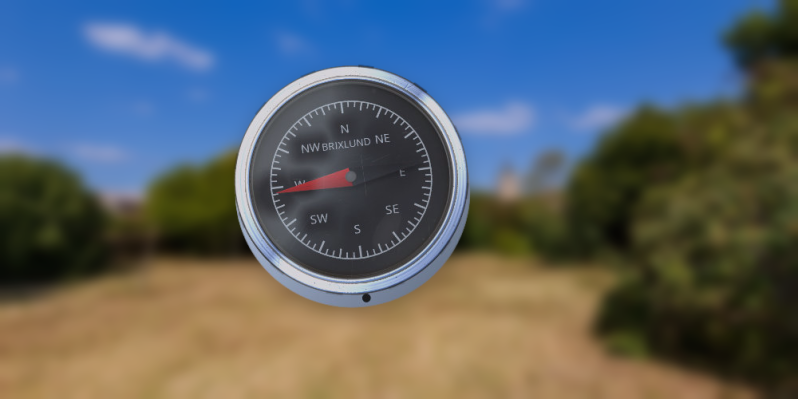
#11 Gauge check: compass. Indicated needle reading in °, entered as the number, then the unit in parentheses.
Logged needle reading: 265 (°)
